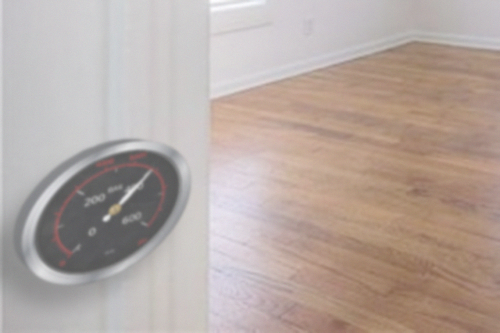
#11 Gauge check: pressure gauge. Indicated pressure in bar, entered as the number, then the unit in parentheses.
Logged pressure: 400 (bar)
